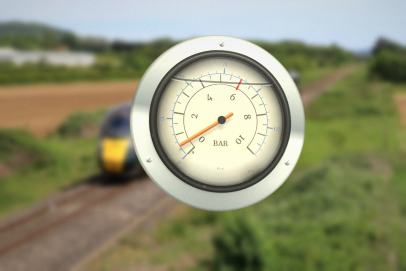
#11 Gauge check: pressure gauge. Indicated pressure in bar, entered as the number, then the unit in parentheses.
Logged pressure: 0.5 (bar)
